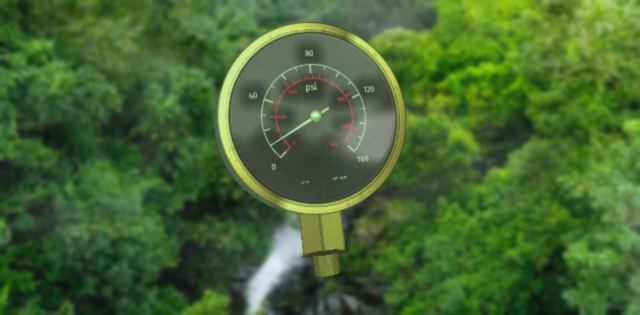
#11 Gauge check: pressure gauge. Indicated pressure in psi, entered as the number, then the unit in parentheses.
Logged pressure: 10 (psi)
